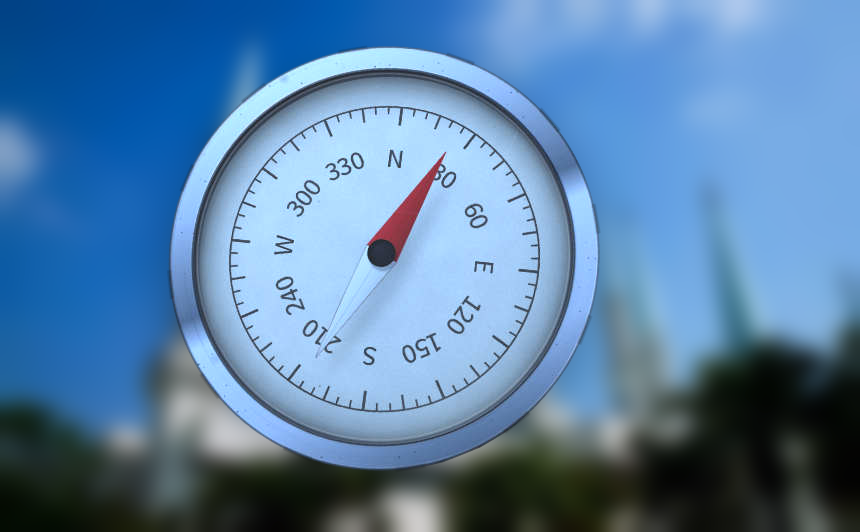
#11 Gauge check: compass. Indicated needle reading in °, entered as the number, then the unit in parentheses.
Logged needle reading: 25 (°)
